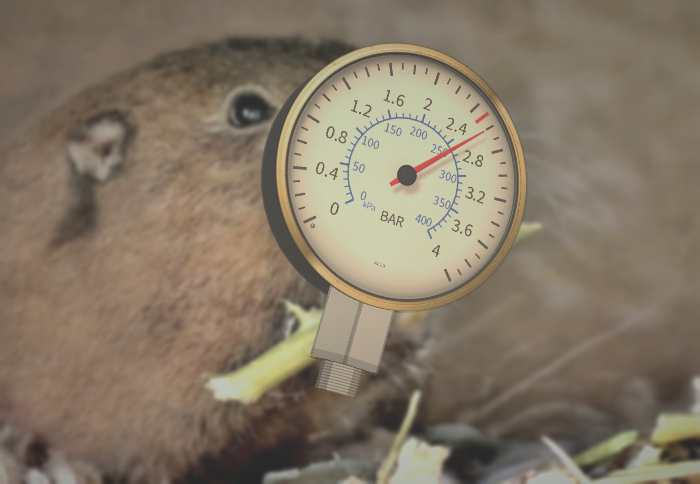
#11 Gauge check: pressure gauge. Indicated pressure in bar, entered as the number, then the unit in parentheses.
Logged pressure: 2.6 (bar)
